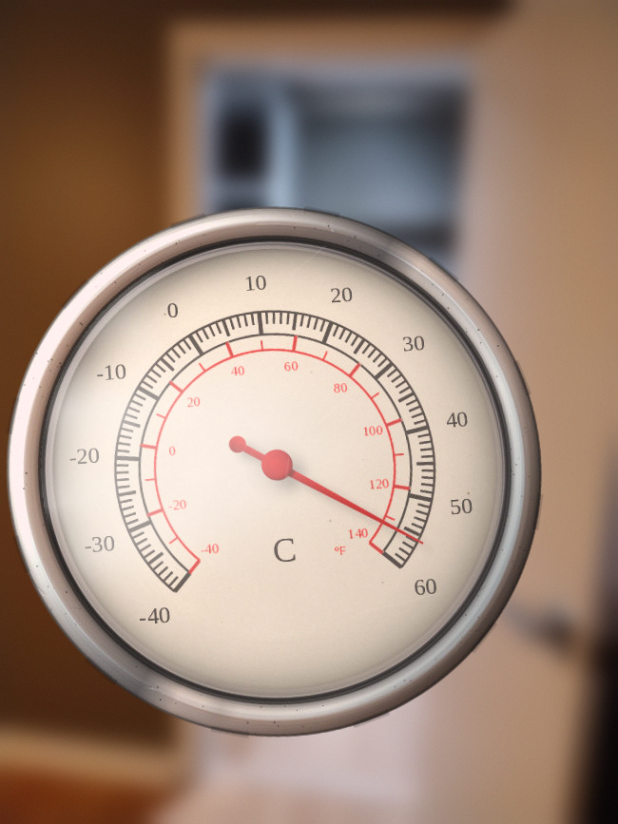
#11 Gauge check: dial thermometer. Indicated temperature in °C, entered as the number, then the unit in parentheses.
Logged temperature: 56 (°C)
